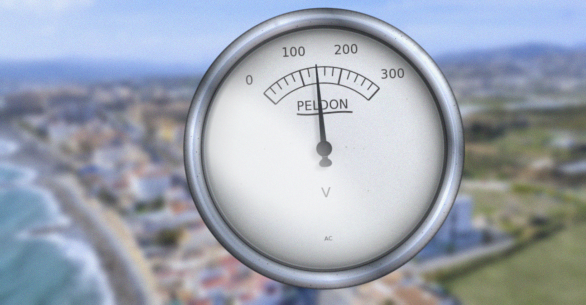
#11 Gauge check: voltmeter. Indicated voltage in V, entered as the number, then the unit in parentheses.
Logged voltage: 140 (V)
